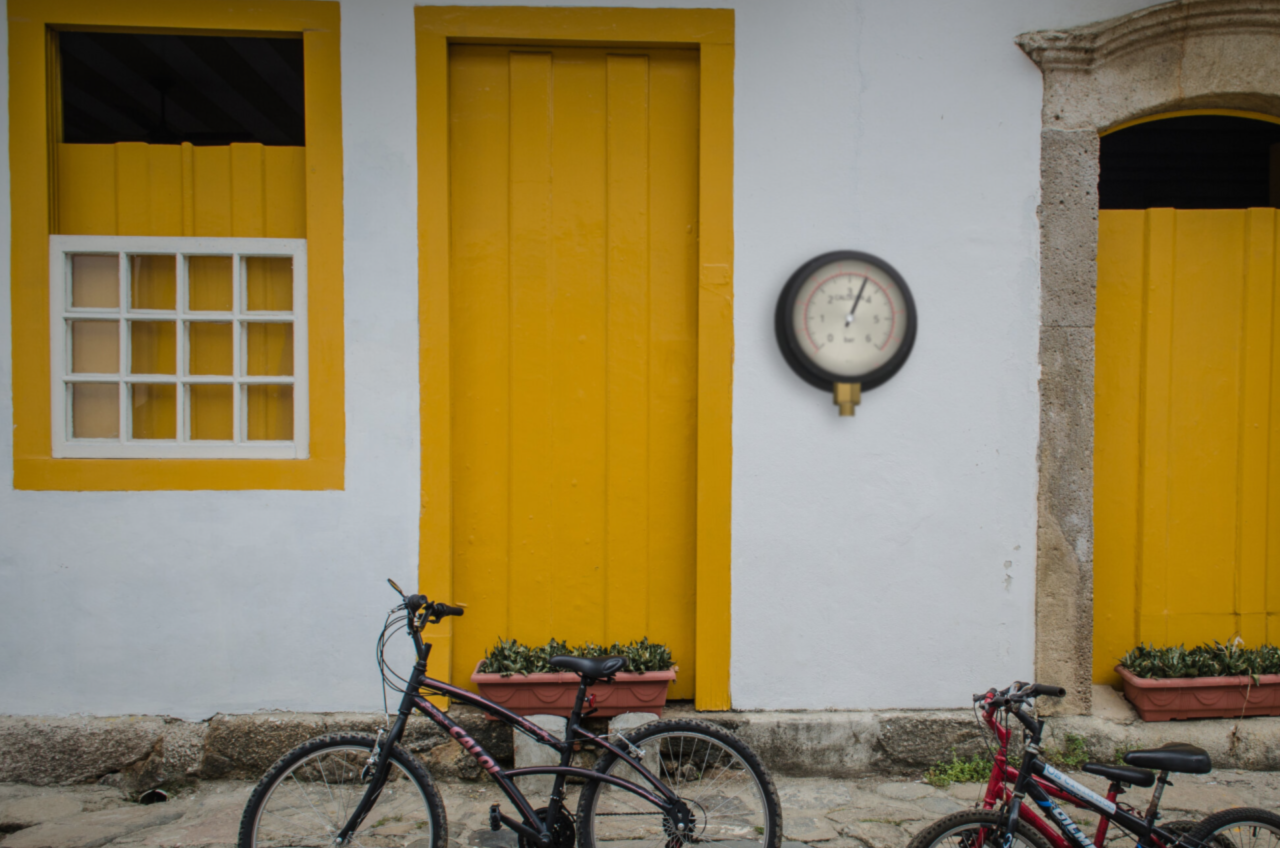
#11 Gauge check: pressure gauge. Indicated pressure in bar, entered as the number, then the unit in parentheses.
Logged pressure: 3.5 (bar)
